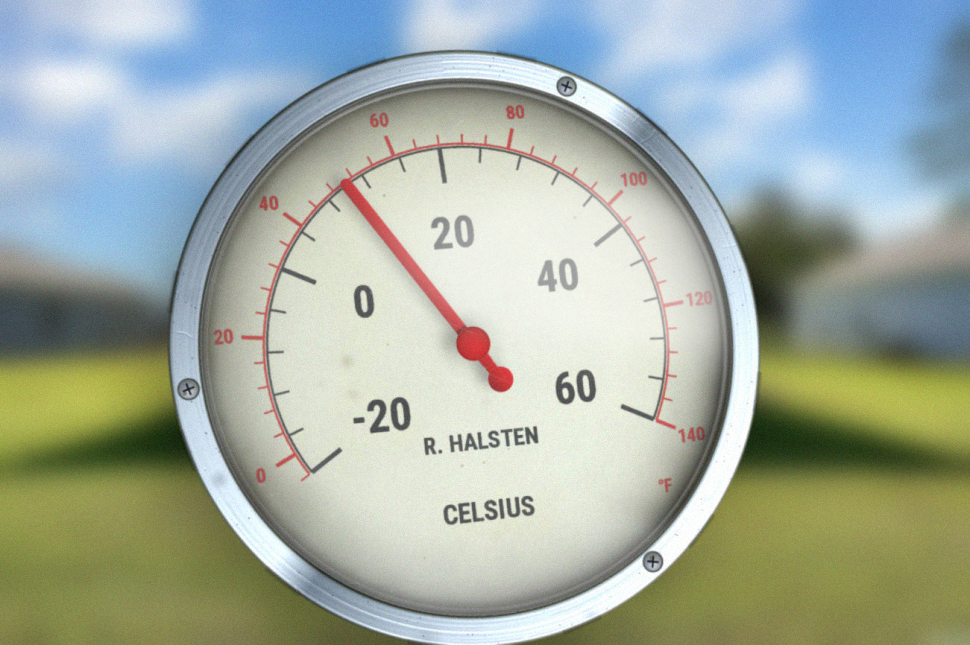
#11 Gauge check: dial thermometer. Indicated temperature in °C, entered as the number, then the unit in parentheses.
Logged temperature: 10 (°C)
